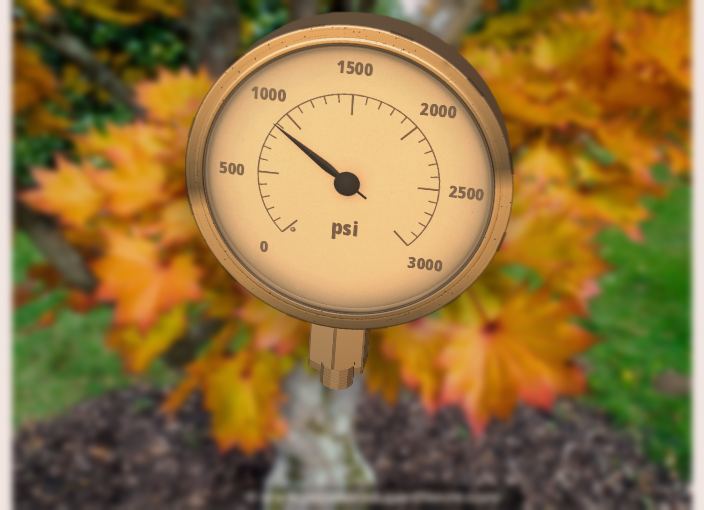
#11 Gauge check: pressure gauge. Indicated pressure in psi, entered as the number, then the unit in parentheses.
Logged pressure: 900 (psi)
